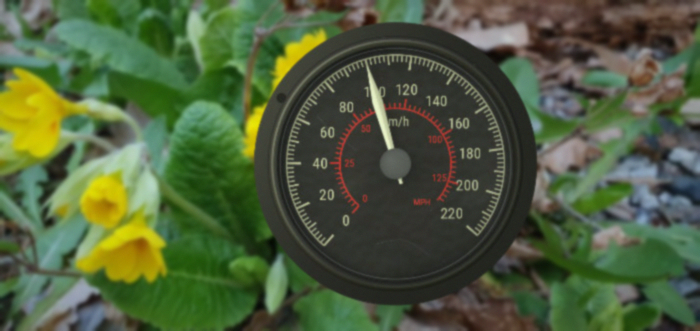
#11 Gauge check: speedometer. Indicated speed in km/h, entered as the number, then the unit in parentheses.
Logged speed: 100 (km/h)
